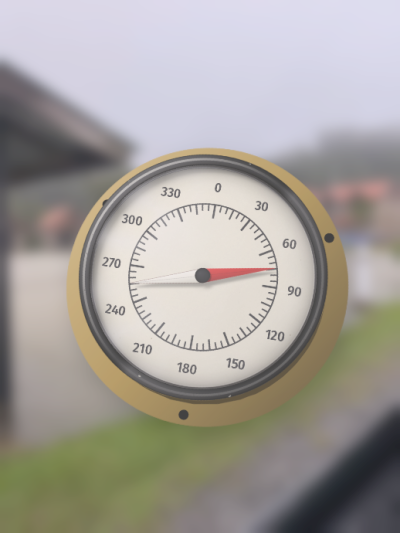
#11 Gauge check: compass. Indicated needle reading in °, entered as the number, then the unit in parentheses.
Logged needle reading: 75 (°)
